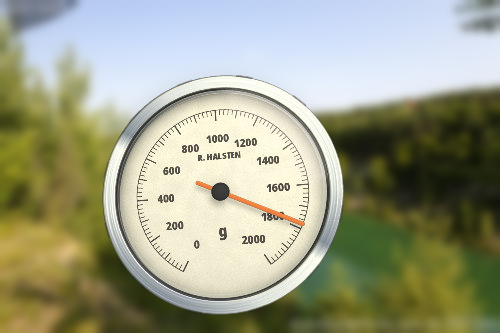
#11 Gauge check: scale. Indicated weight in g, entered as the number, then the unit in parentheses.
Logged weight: 1780 (g)
